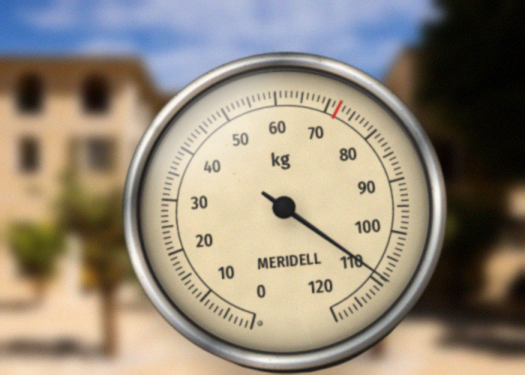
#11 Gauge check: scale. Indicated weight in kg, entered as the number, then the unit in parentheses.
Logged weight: 109 (kg)
